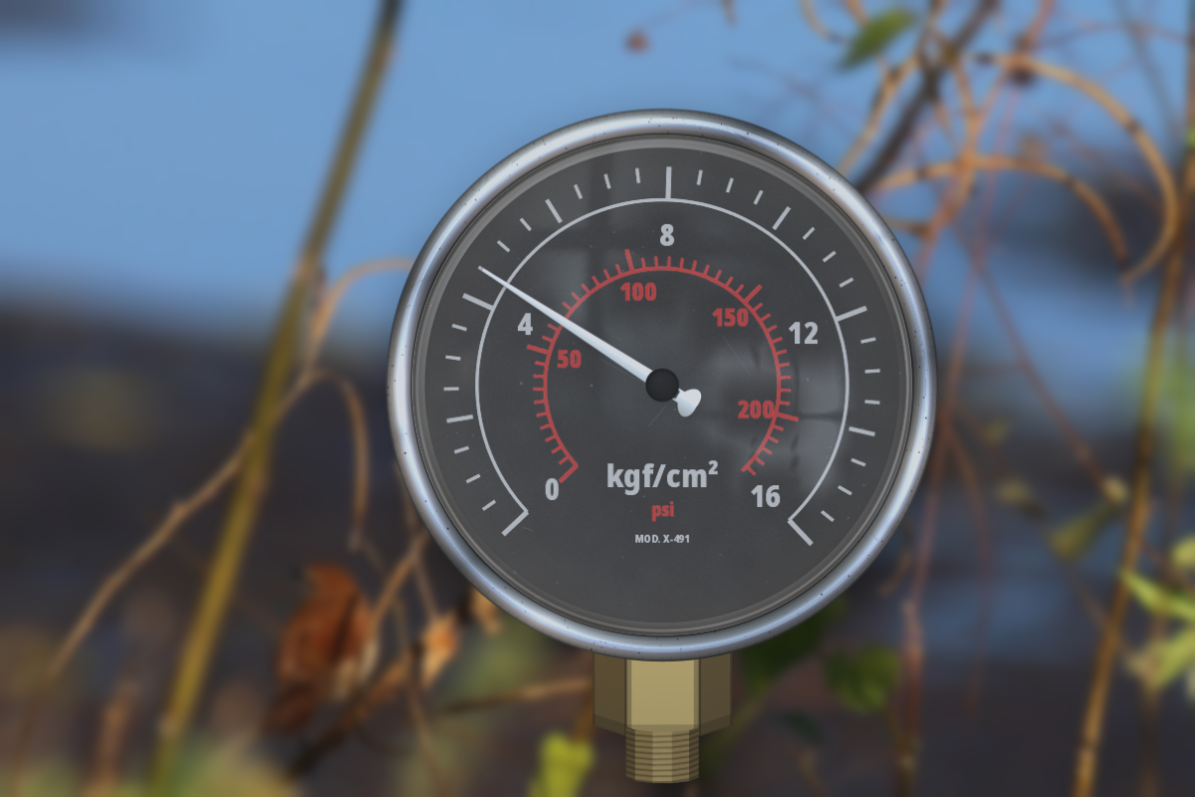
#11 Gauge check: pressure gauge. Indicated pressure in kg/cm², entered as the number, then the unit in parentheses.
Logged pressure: 4.5 (kg/cm²)
